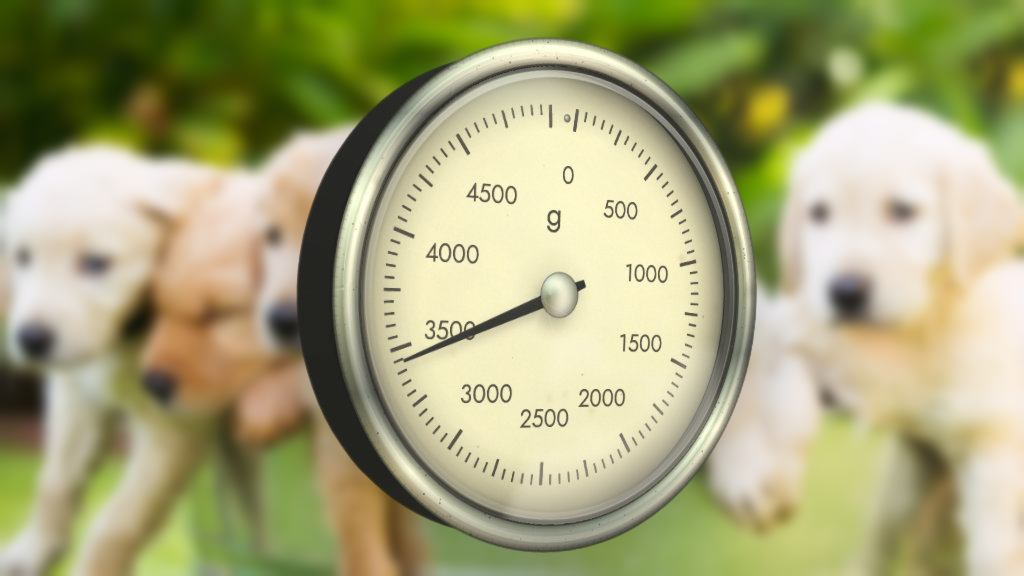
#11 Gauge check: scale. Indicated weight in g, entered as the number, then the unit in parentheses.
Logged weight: 3450 (g)
